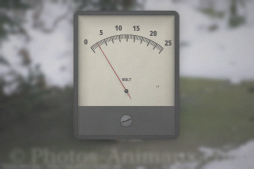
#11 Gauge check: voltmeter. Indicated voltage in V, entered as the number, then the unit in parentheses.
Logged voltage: 2.5 (V)
